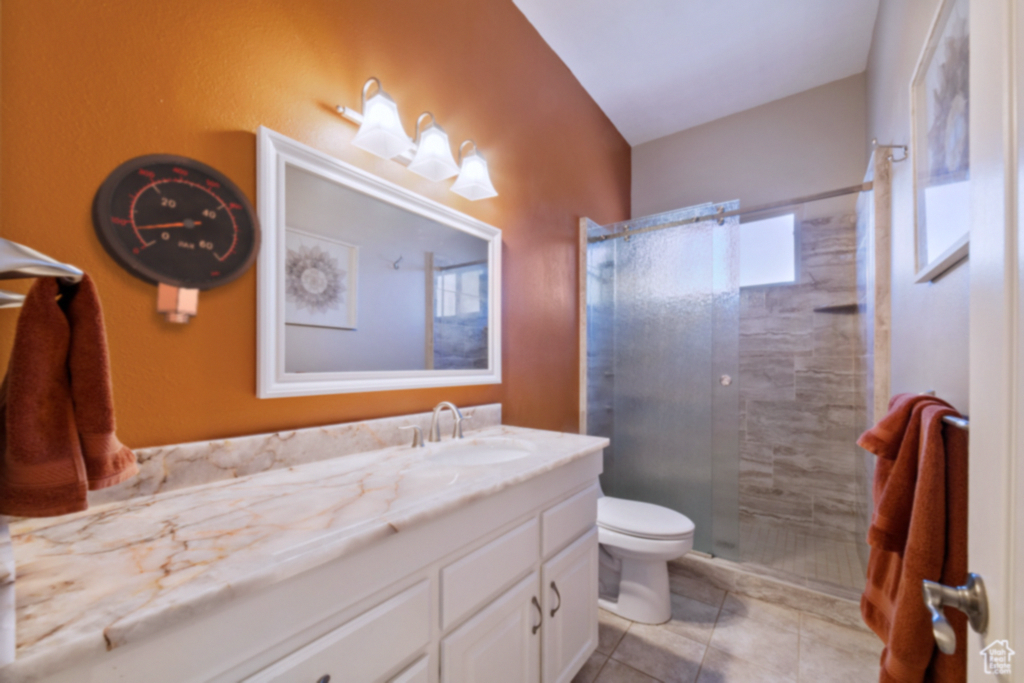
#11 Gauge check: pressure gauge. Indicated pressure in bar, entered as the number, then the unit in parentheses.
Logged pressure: 5 (bar)
